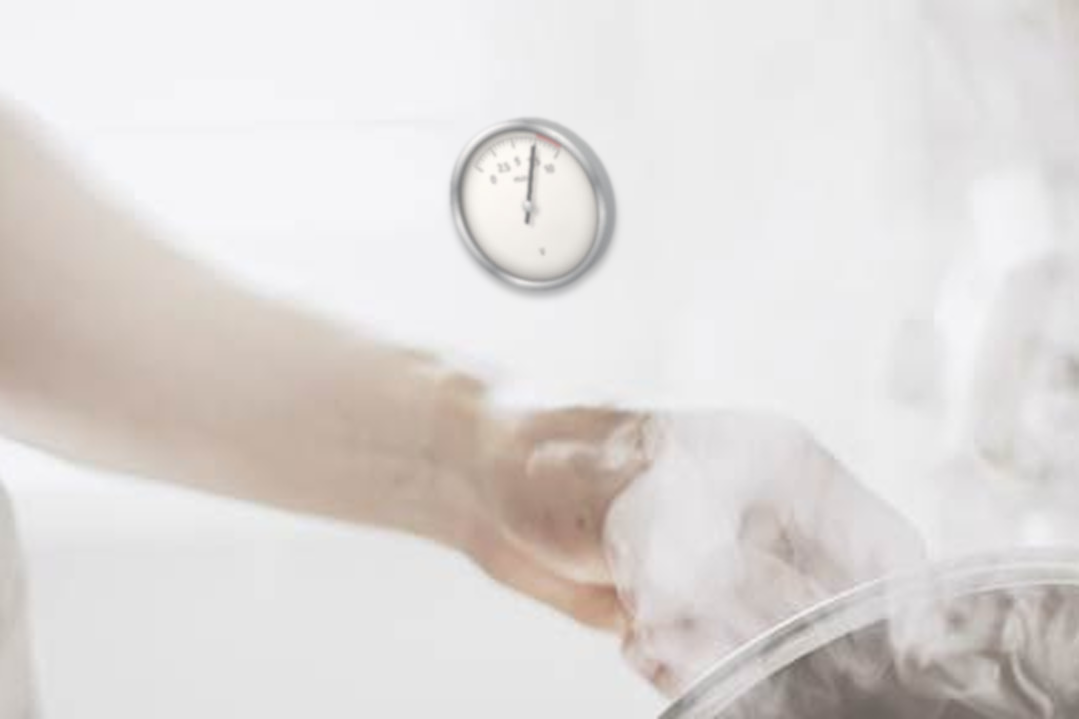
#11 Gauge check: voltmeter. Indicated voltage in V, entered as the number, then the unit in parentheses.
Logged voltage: 7.5 (V)
